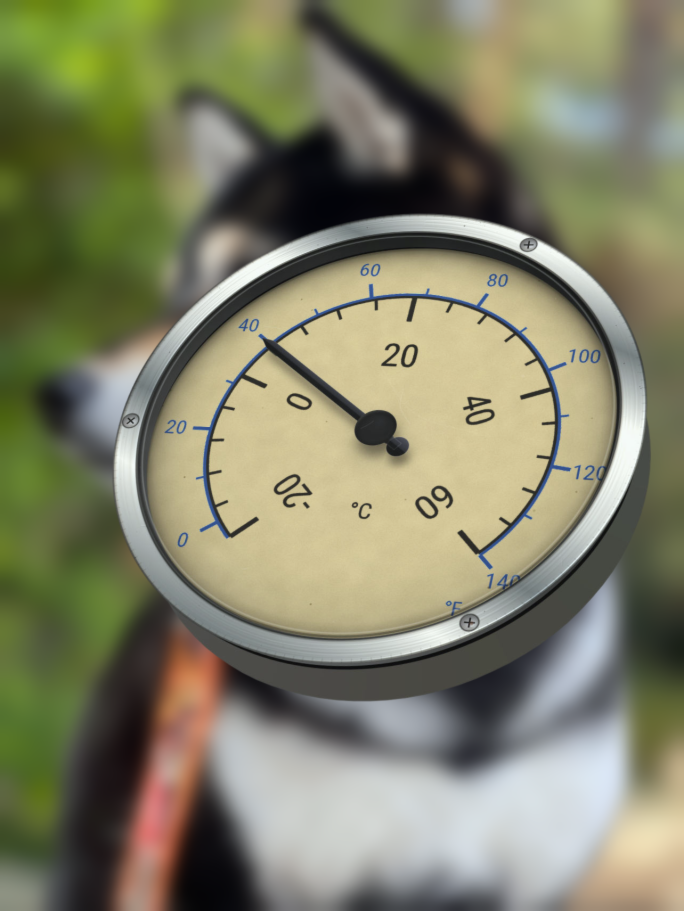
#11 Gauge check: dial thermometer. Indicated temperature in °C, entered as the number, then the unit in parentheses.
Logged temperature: 4 (°C)
